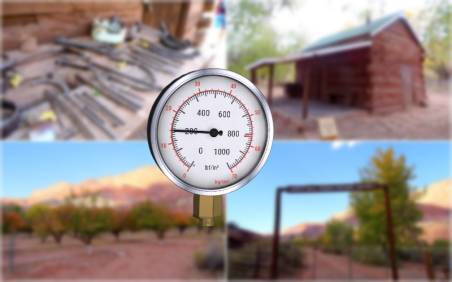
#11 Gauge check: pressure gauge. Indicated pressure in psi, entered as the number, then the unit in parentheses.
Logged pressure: 200 (psi)
